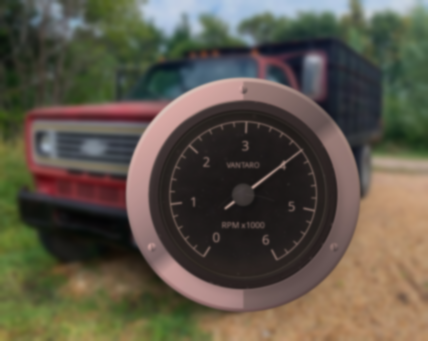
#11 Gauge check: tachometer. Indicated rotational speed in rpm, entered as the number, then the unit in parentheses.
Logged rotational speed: 4000 (rpm)
